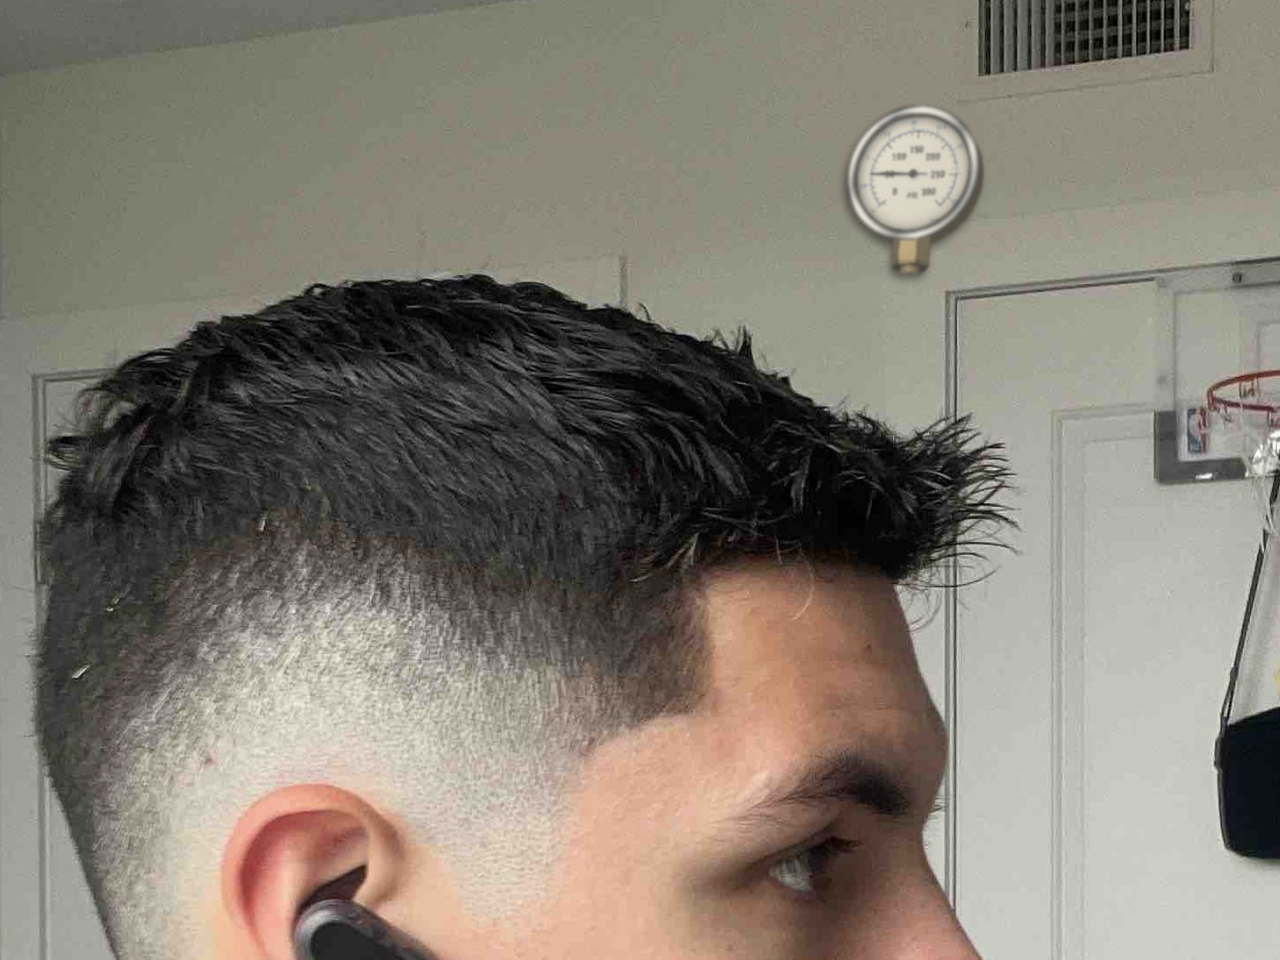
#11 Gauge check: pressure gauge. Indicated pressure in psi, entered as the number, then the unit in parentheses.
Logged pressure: 50 (psi)
